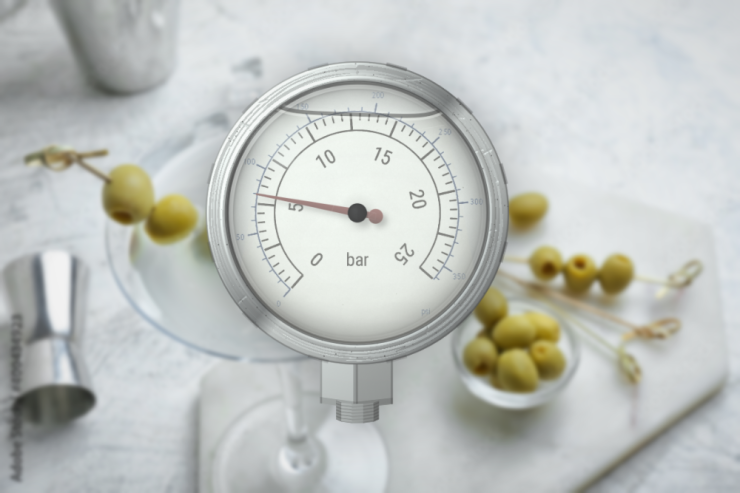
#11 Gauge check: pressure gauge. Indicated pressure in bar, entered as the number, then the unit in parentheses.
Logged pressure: 5.5 (bar)
